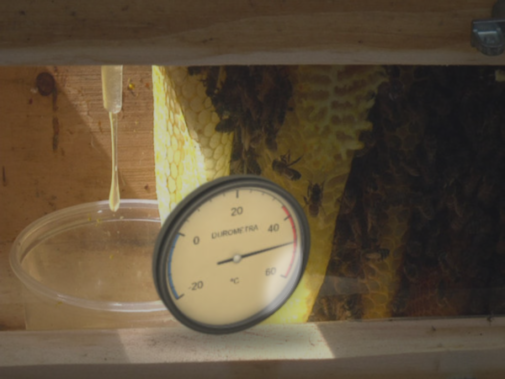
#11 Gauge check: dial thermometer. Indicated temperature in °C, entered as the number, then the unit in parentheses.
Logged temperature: 48 (°C)
